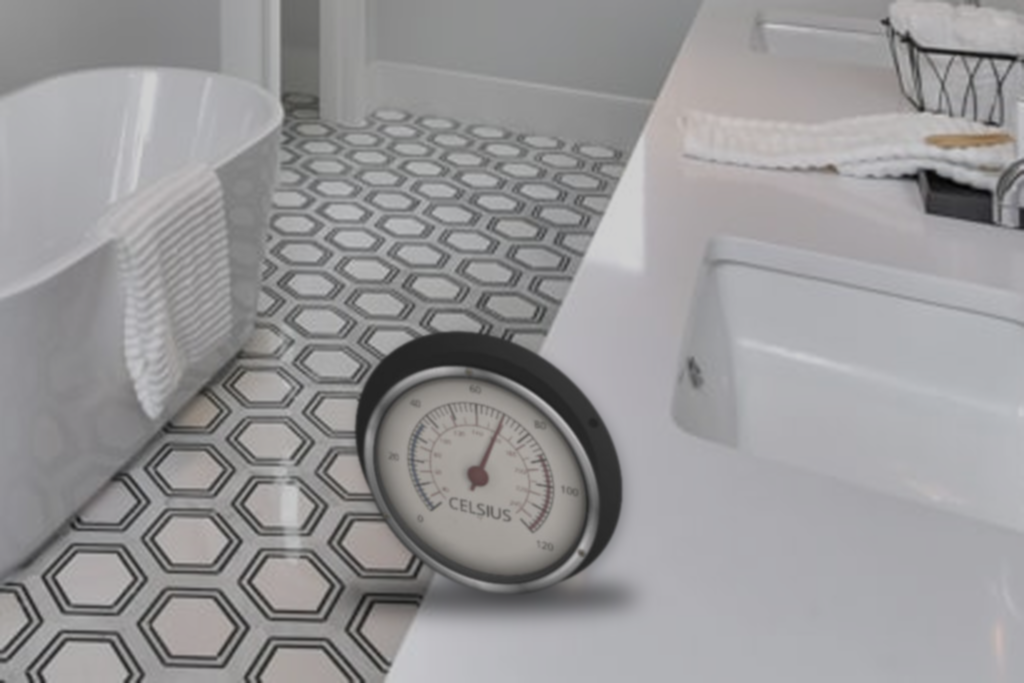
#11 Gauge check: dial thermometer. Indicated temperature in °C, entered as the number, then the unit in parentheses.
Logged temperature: 70 (°C)
